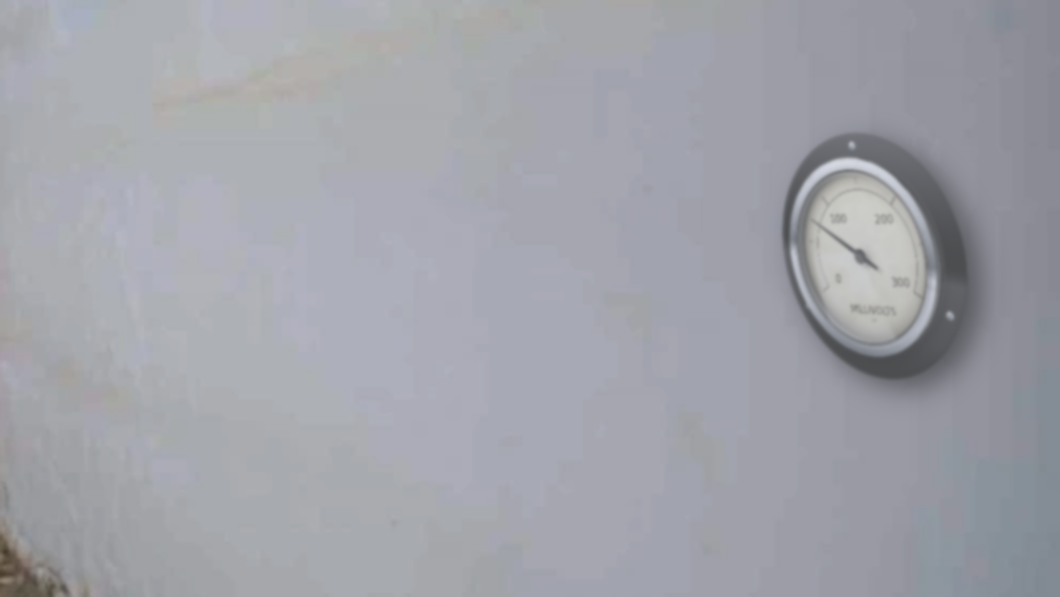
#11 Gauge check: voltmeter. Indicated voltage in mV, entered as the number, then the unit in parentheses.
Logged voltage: 75 (mV)
